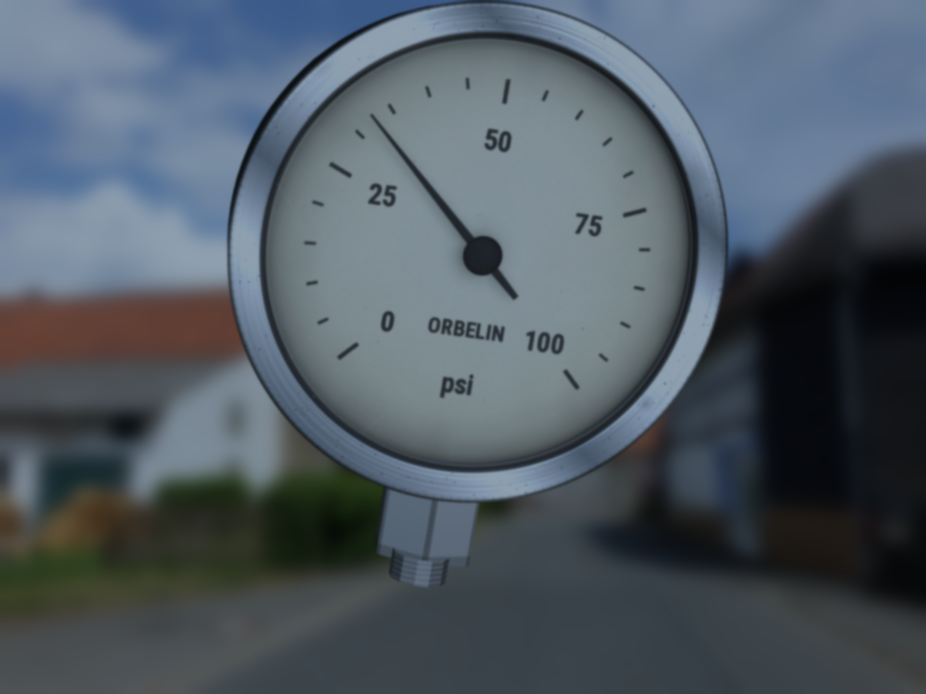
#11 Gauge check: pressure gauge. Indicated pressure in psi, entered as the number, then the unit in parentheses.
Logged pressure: 32.5 (psi)
